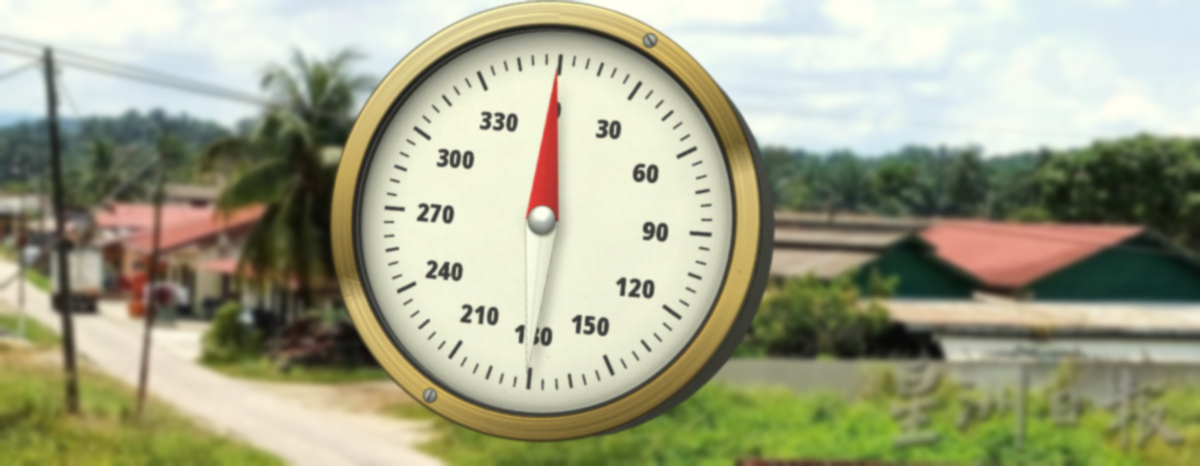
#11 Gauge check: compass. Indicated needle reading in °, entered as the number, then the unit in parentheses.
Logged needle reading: 0 (°)
